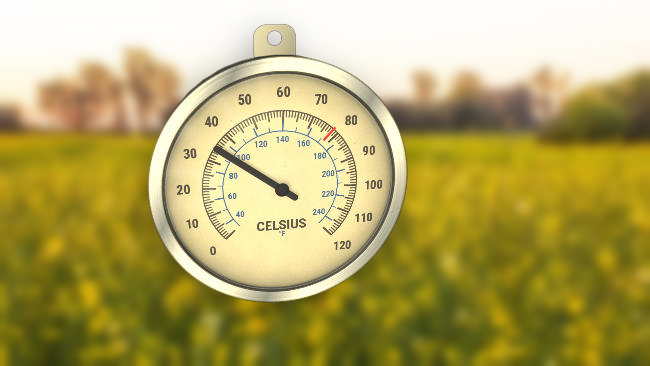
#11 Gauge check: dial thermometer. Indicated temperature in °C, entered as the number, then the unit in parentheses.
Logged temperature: 35 (°C)
